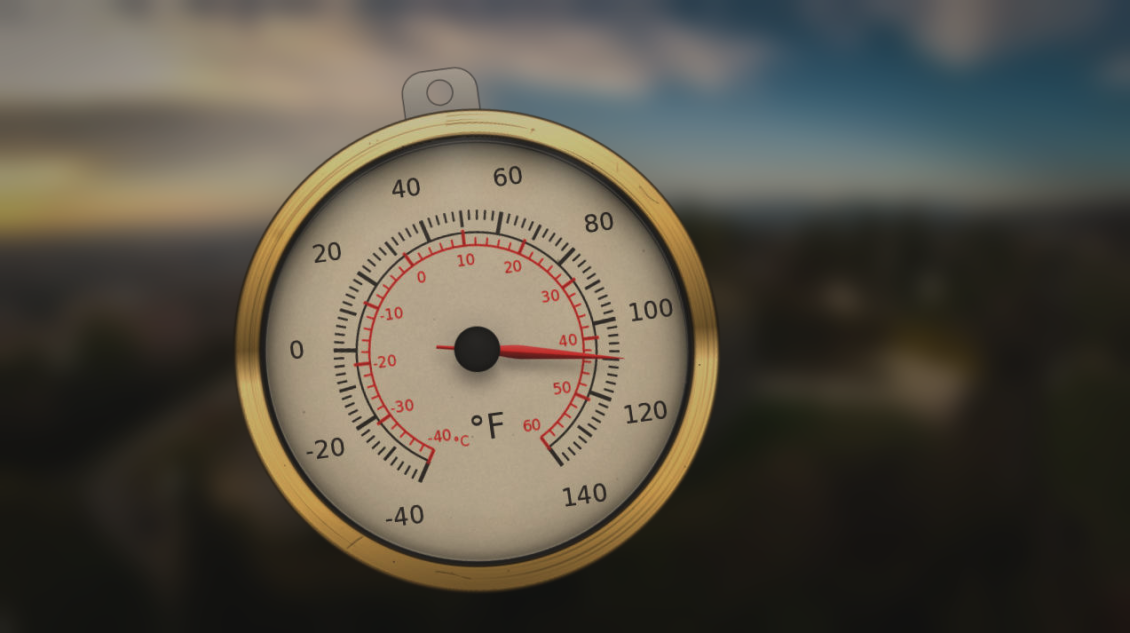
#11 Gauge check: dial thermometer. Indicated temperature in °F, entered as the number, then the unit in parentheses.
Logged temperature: 110 (°F)
